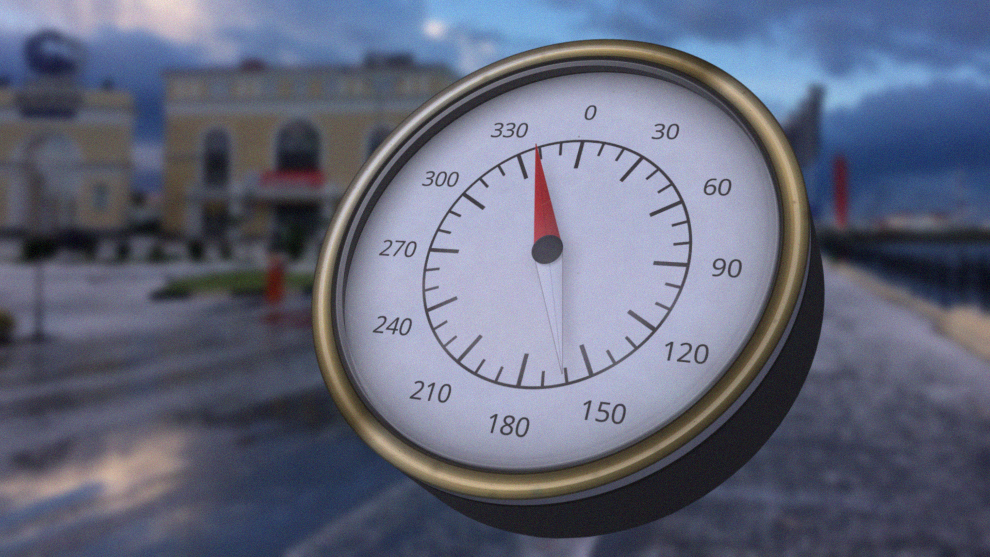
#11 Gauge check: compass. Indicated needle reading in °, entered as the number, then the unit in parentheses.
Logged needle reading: 340 (°)
